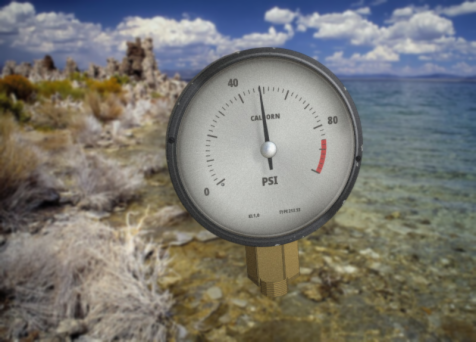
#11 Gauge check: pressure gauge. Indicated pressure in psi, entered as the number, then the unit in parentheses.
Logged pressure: 48 (psi)
